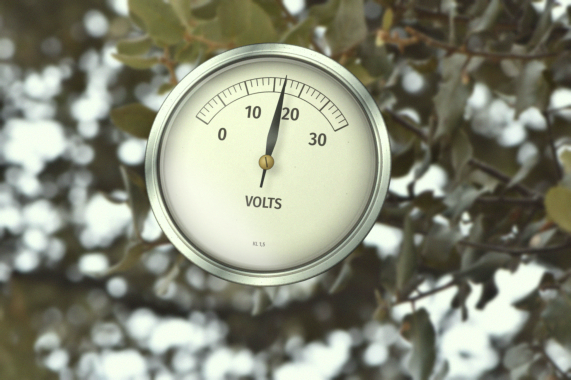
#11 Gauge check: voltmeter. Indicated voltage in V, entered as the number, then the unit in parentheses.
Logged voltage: 17 (V)
